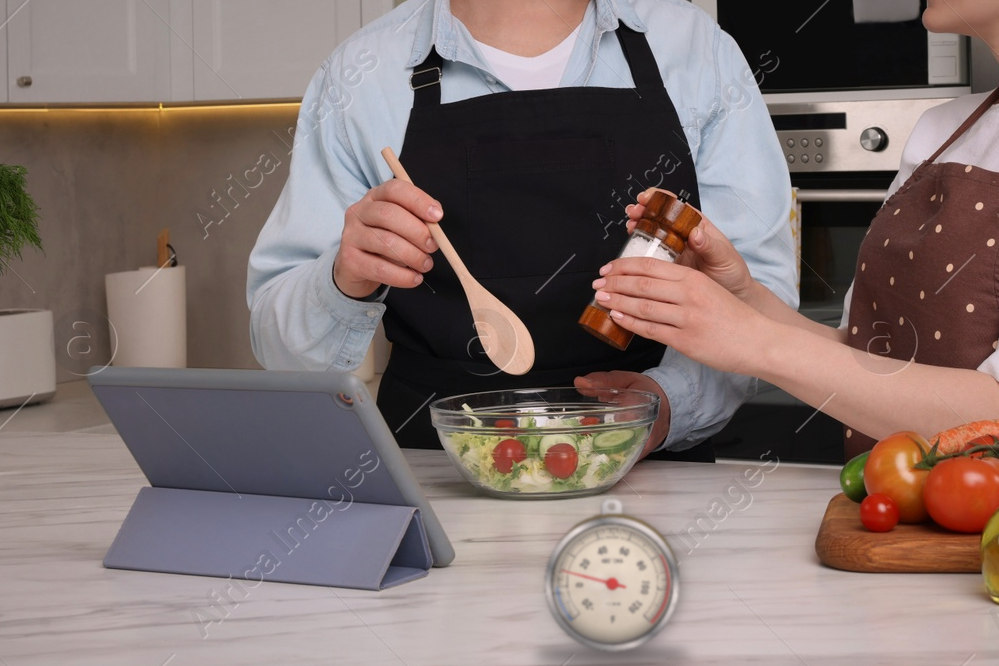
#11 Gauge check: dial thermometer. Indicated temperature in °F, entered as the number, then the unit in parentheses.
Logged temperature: 10 (°F)
